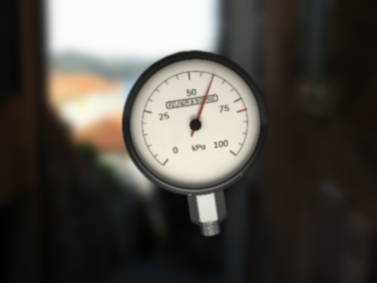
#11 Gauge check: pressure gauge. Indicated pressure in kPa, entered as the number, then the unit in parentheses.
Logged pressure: 60 (kPa)
